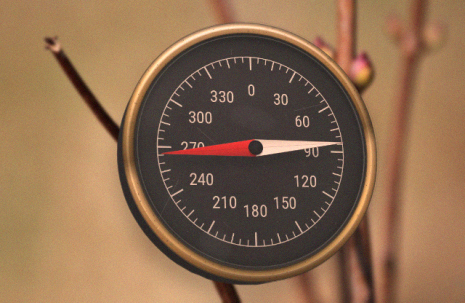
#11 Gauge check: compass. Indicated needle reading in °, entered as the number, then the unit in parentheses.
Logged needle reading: 265 (°)
